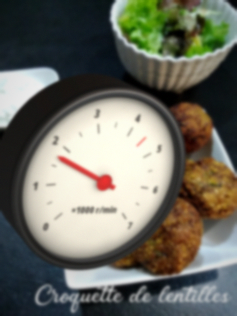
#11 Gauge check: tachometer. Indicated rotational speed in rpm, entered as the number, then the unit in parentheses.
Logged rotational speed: 1750 (rpm)
